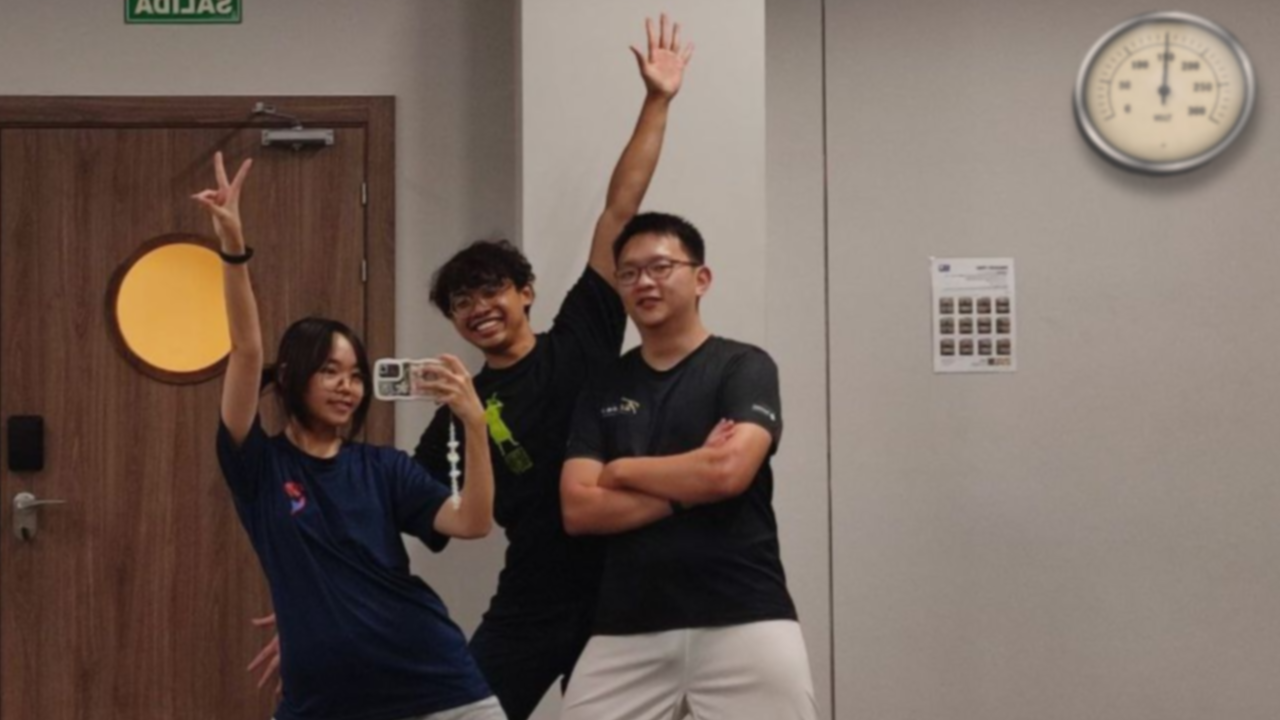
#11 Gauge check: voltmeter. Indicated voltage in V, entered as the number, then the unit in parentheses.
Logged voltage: 150 (V)
